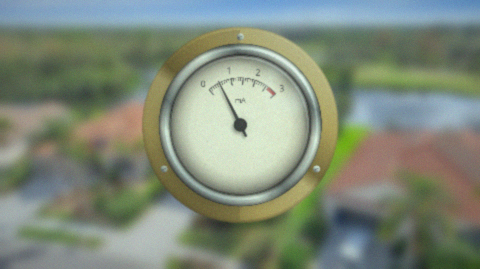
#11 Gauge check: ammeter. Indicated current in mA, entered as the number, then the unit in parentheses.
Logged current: 0.5 (mA)
